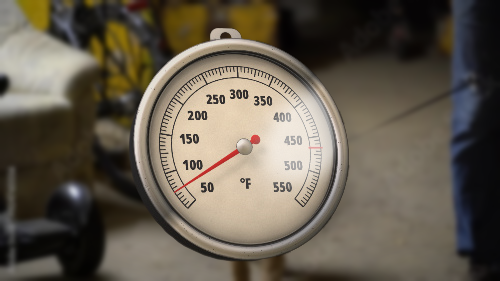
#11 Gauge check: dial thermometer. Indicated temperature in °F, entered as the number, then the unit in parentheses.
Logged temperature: 75 (°F)
